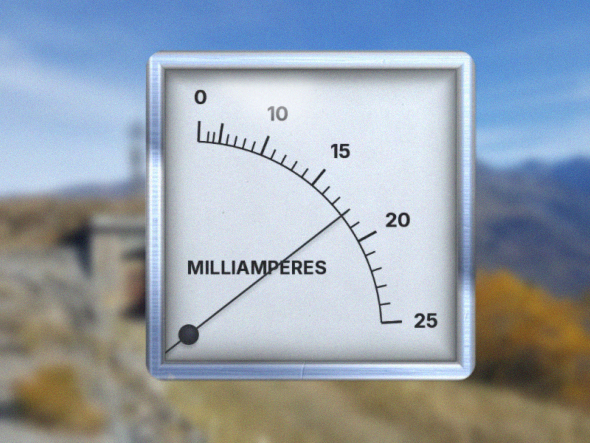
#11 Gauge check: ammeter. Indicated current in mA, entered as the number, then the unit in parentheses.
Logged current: 18 (mA)
